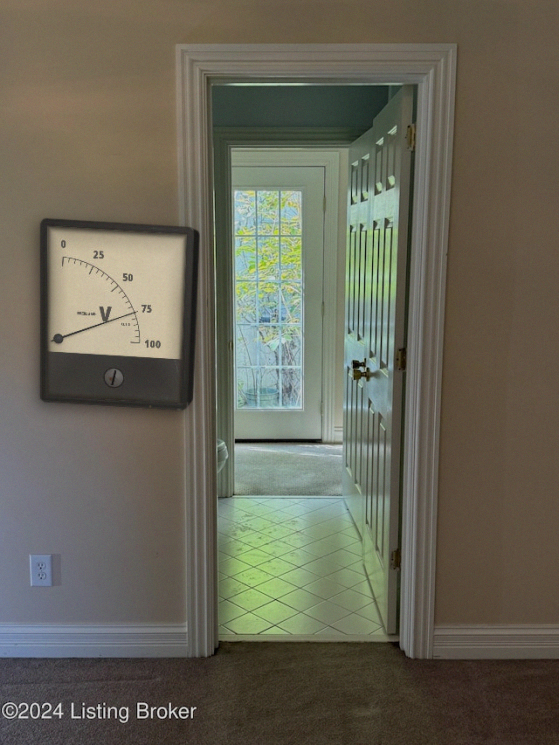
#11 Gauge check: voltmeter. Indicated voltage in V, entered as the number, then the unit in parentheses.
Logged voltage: 75 (V)
